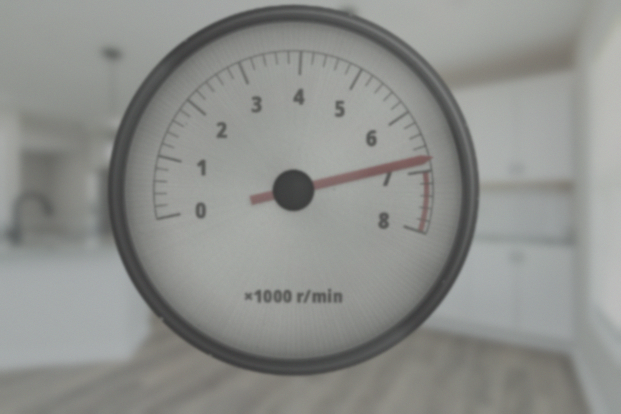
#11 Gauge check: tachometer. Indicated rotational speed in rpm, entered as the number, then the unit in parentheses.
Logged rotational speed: 6800 (rpm)
